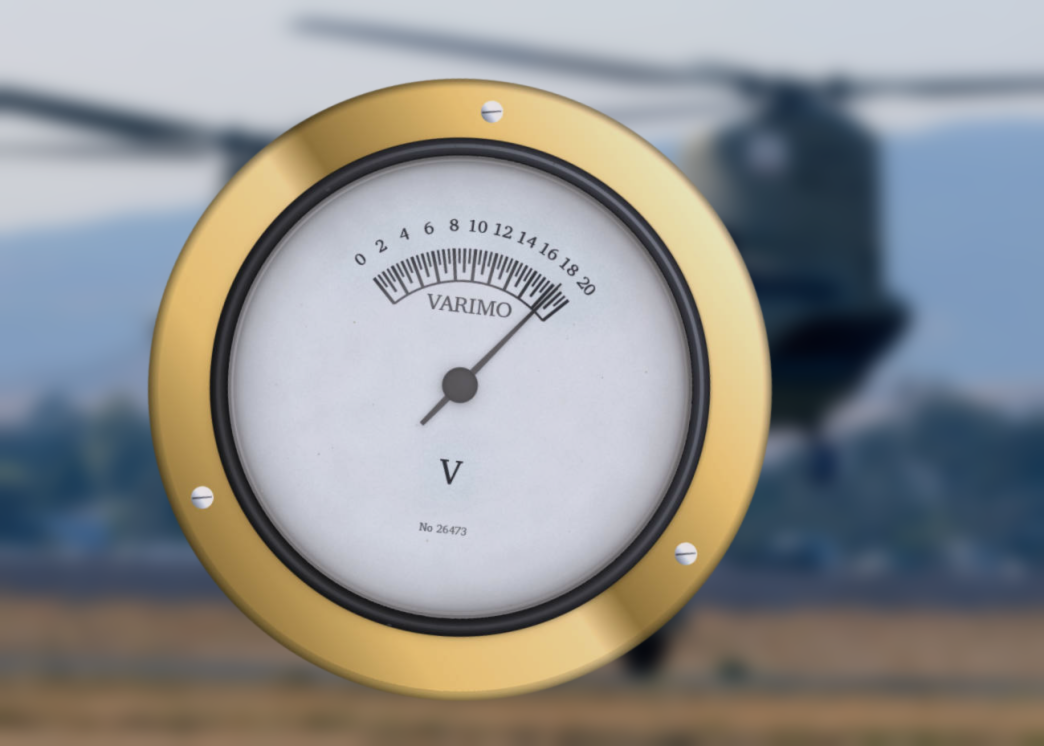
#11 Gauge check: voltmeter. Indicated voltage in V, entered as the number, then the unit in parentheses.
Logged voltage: 18.5 (V)
